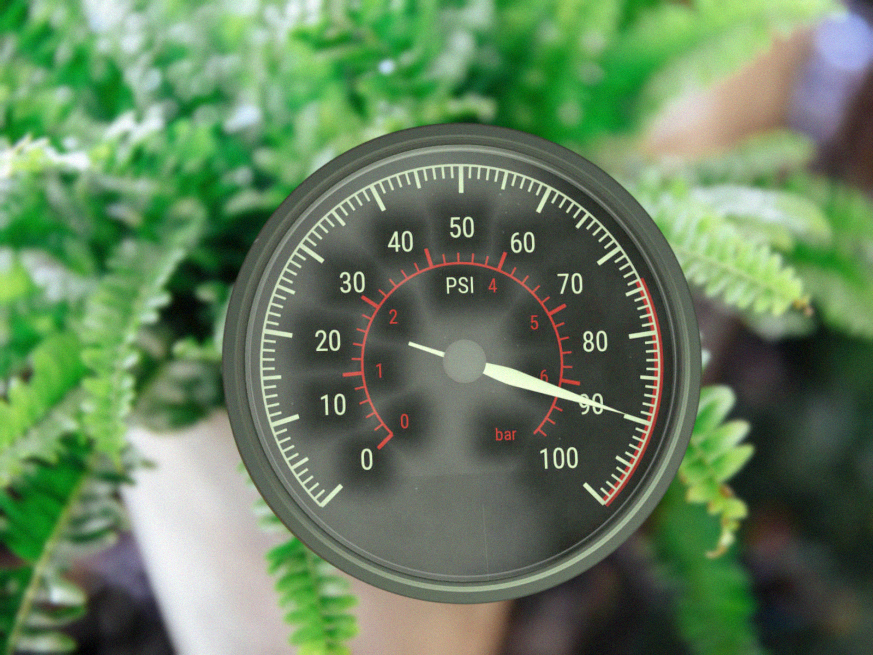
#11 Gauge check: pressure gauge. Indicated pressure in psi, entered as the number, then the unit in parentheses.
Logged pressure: 90 (psi)
